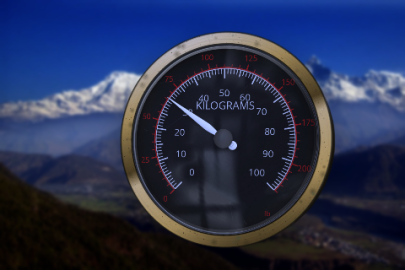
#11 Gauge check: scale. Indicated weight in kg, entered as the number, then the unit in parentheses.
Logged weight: 30 (kg)
